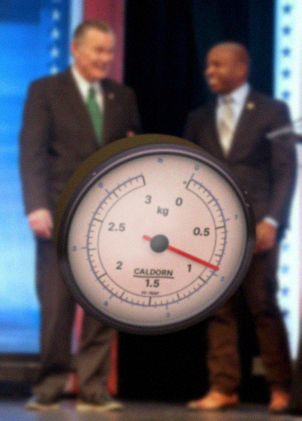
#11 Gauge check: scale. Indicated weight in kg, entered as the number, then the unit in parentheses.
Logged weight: 0.85 (kg)
